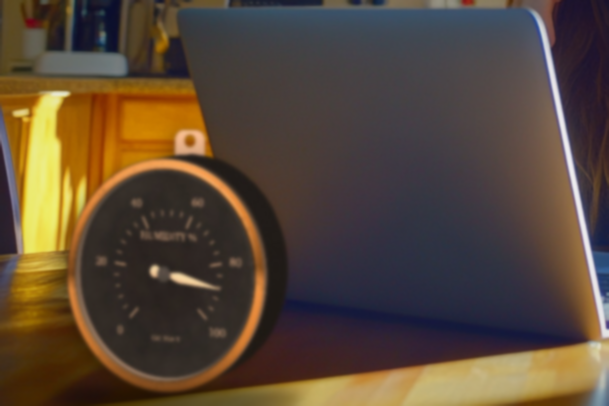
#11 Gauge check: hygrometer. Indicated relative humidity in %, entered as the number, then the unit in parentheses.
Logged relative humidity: 88 (%)
